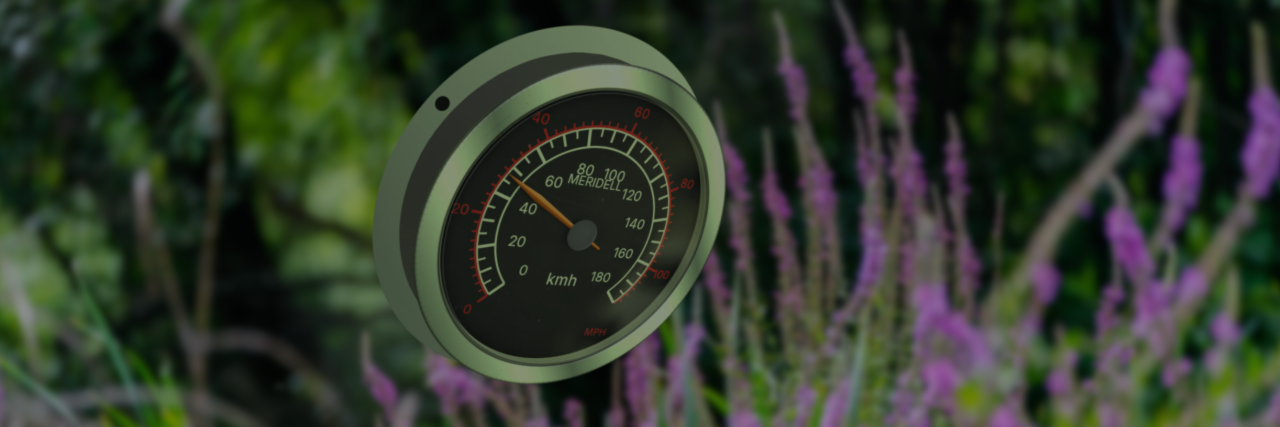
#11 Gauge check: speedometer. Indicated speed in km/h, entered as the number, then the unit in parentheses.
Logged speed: 47.5 (km/h)
